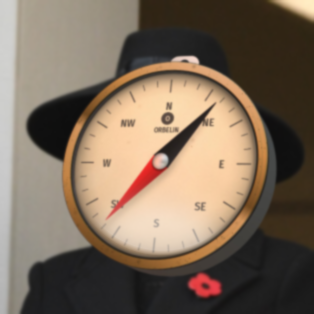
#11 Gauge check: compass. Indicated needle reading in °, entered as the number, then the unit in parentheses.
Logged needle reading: 220 (°)
